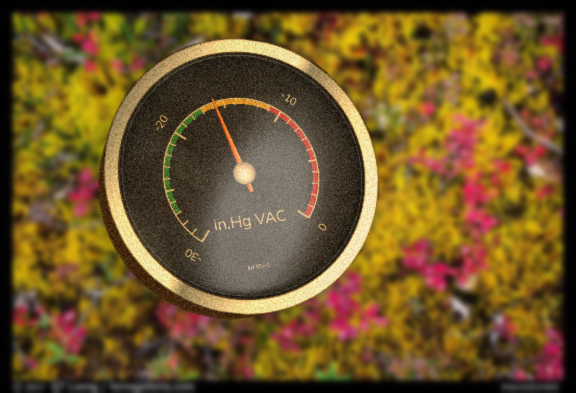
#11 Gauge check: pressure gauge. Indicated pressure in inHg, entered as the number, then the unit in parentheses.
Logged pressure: -16 (inHg)
